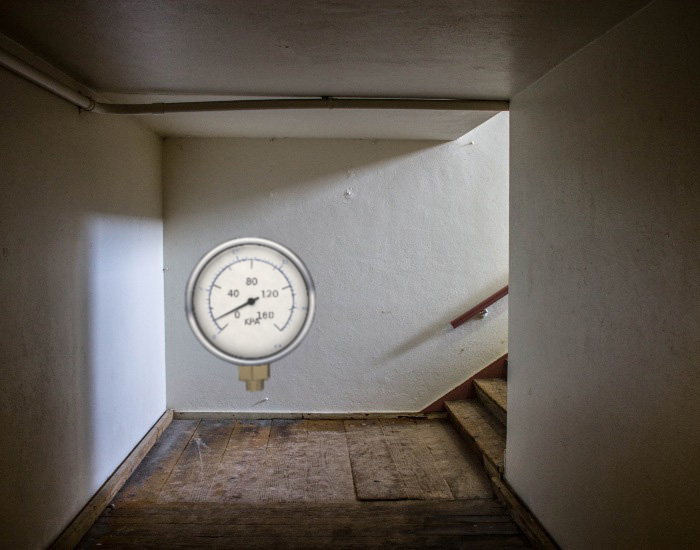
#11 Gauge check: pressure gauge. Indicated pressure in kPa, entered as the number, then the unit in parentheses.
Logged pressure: 10 (kPa)
